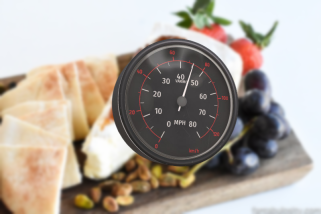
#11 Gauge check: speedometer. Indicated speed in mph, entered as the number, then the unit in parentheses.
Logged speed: 45 (mph)
